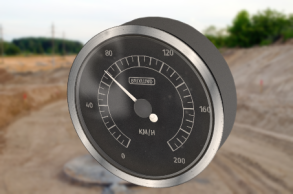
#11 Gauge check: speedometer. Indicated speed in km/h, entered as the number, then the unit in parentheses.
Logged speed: 70 (km/h)
